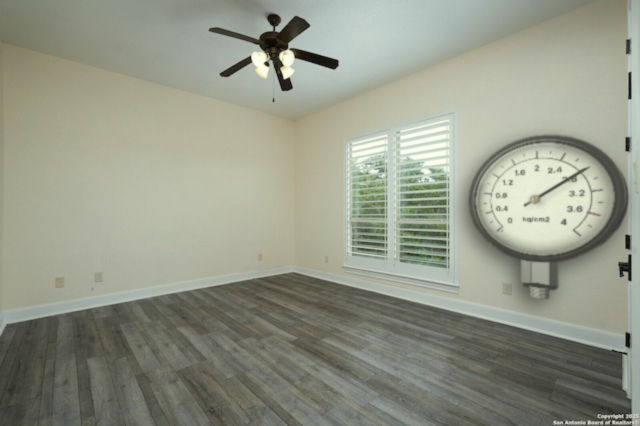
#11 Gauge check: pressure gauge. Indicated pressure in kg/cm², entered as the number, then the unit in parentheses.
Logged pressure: 2.8 (kg/cm²)
